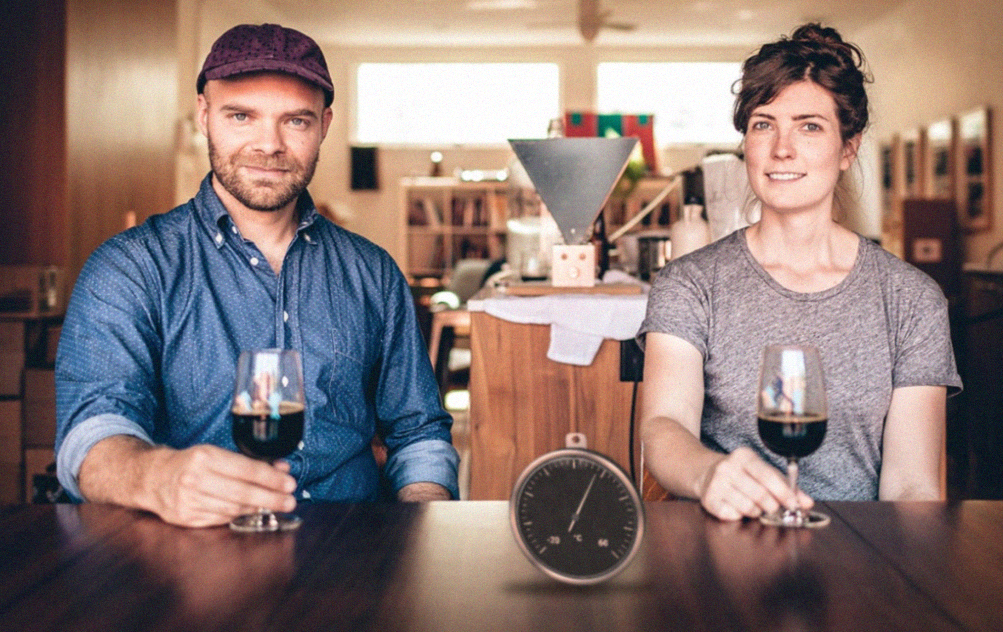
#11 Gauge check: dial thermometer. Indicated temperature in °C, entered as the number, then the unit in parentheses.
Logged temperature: 28 (°C)
